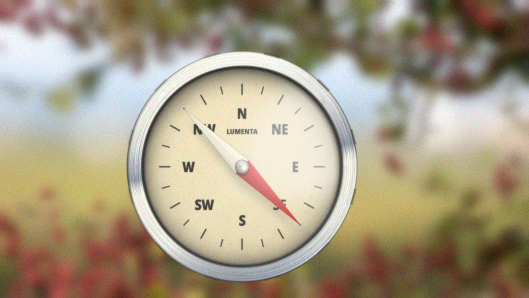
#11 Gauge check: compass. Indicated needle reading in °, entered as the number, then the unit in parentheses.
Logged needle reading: 135 (°)
